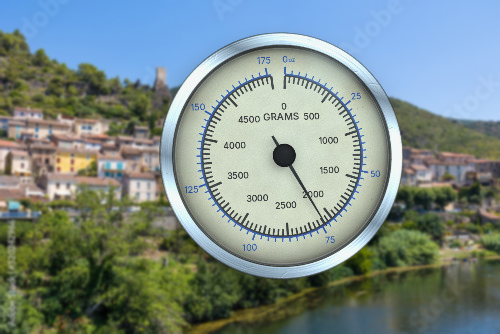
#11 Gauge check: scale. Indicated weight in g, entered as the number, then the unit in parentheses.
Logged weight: 2100 (g)
